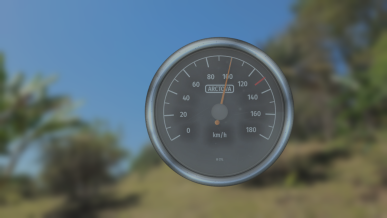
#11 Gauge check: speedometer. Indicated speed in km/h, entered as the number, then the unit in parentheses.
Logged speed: 100 (km/h)
